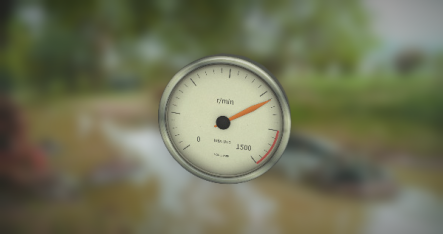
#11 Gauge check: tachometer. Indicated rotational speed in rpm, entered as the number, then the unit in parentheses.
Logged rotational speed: 1050 (rpm)
